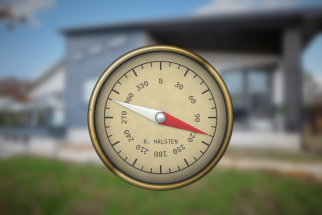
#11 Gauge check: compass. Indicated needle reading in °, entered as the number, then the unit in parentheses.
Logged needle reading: 110 (°)
